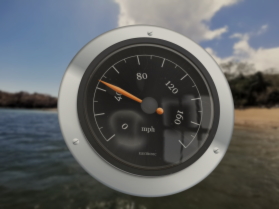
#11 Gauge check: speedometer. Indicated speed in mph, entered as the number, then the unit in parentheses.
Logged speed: 45 (mph)
